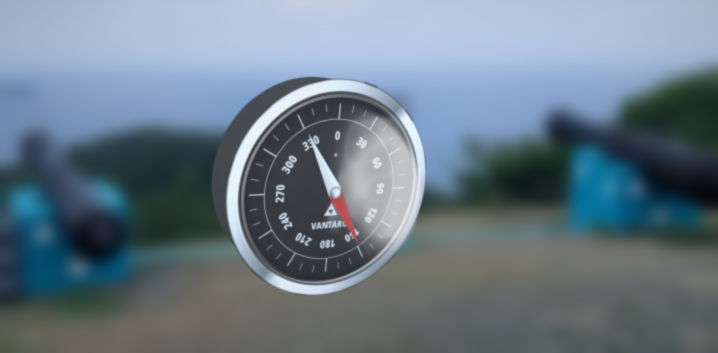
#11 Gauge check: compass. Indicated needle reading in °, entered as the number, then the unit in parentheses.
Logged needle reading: 150 (°)
